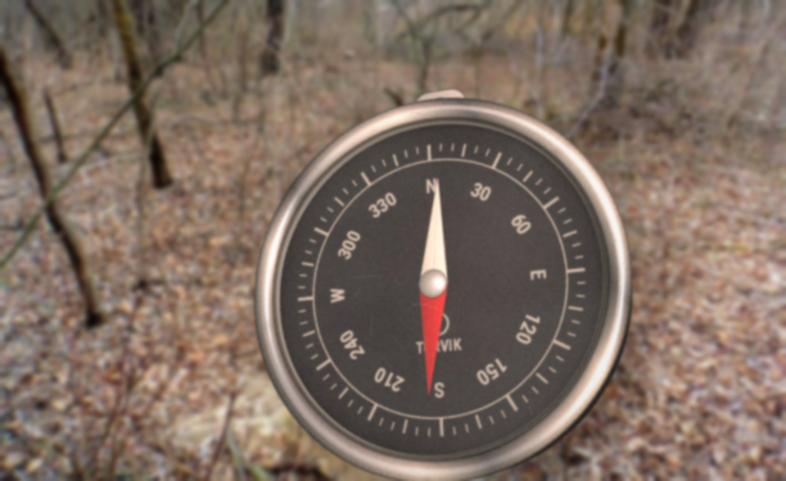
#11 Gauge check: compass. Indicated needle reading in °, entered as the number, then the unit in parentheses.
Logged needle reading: 185 (°)
